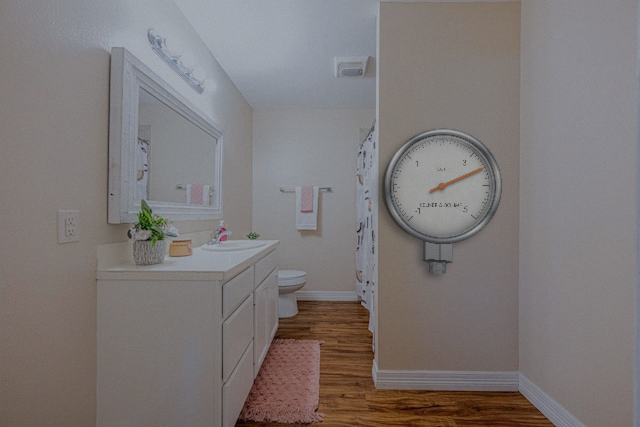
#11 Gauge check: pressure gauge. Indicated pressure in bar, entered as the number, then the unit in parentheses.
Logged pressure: 3.5 (bar)
